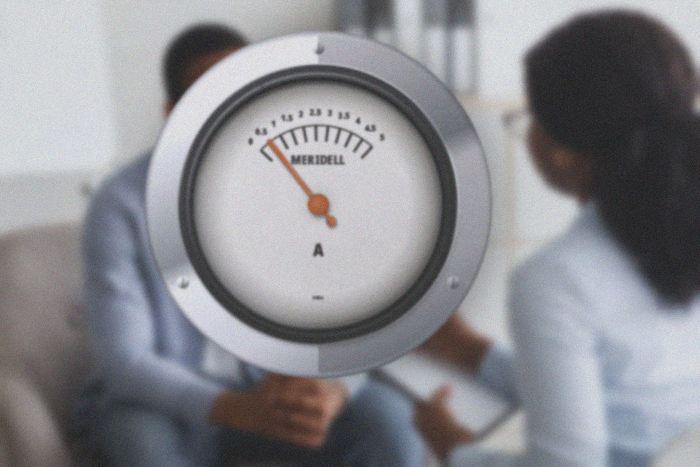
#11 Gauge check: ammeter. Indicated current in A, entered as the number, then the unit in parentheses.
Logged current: 0.5 (A)
